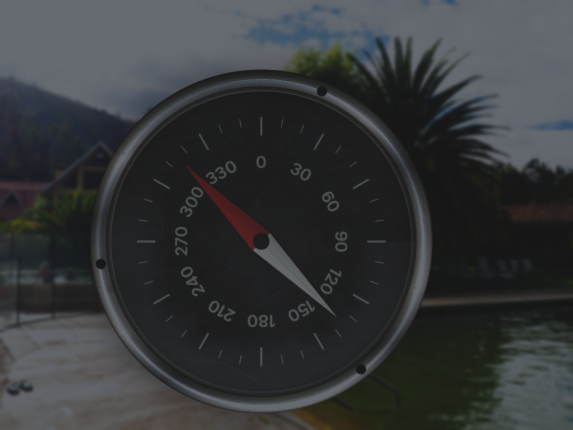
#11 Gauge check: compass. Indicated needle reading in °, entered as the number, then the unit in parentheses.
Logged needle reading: 315 (°)
